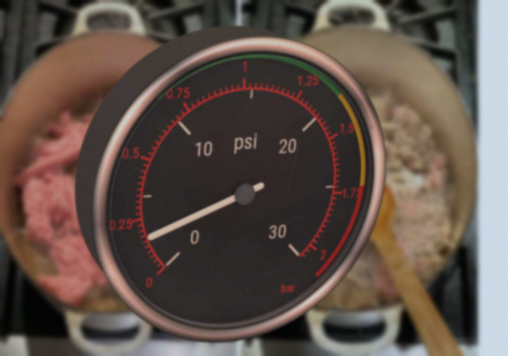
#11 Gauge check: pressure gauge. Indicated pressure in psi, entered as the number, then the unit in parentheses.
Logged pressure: 2.5 (psi)
